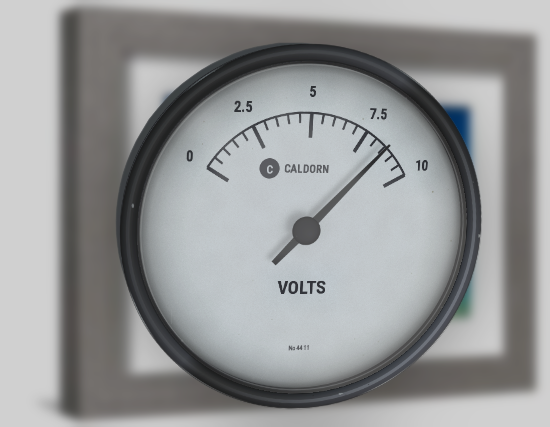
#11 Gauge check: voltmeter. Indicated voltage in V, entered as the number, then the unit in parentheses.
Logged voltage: 8.5 (V)
